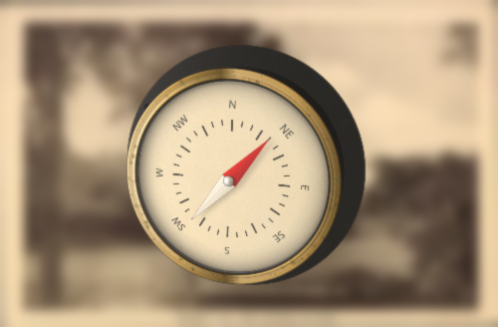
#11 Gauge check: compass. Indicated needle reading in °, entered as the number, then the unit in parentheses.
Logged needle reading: 40 (°)
